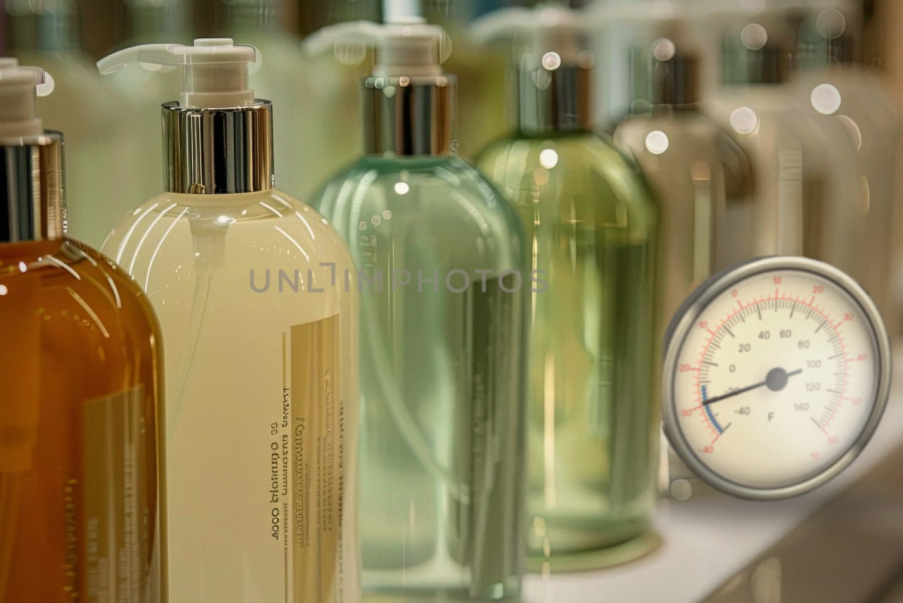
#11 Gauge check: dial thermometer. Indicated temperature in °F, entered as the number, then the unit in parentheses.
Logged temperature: -20 (°F)
